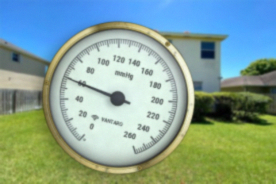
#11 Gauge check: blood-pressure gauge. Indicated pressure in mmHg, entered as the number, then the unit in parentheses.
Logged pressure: 60 (mmHg)
